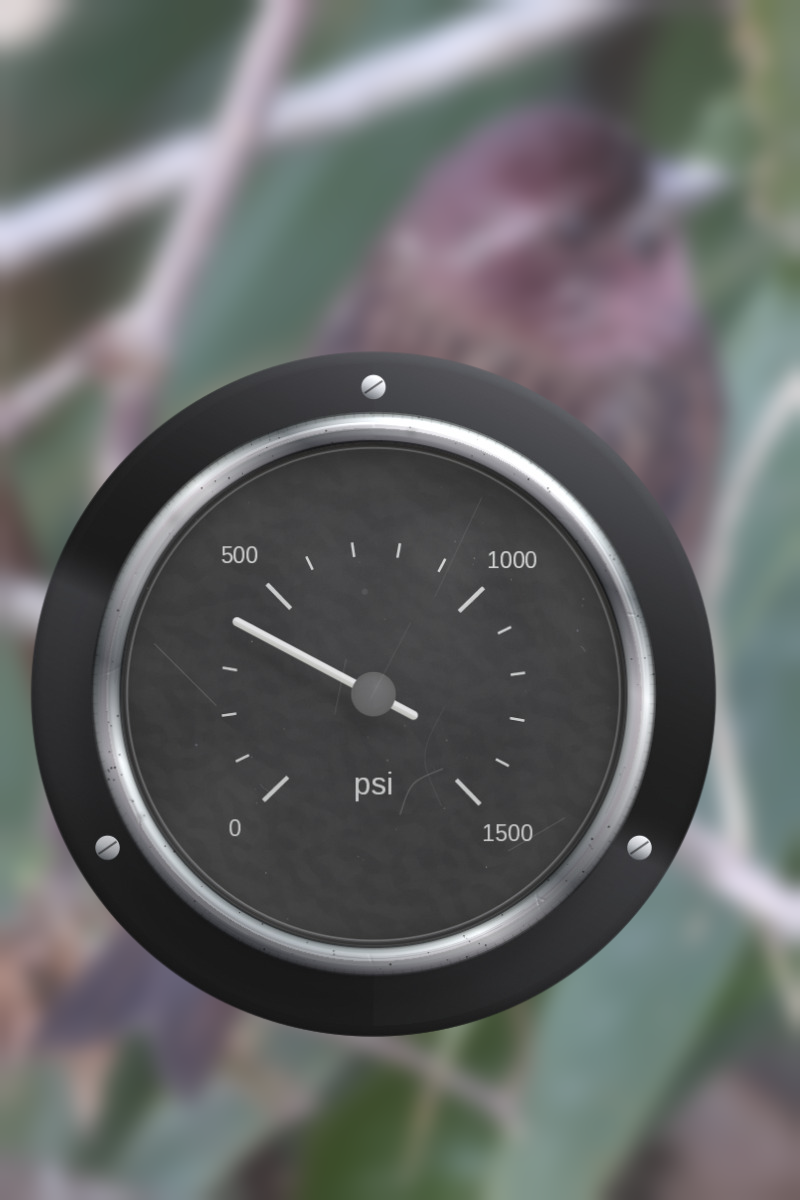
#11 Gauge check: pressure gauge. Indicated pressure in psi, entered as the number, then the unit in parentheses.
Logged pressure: 400 (psi)
